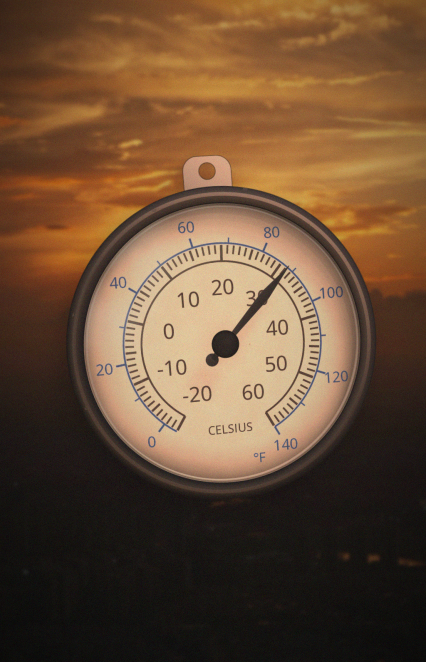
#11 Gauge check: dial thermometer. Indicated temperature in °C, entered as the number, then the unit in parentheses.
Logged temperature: 31 (°C)
